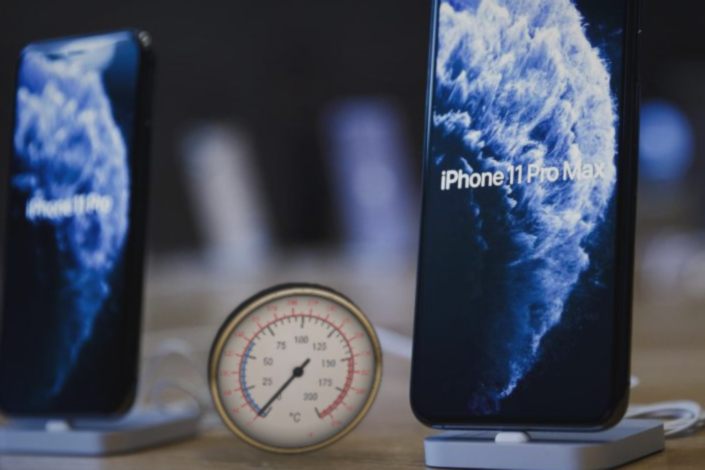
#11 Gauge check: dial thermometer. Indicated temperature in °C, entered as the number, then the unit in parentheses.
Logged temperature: 5 (°C)
